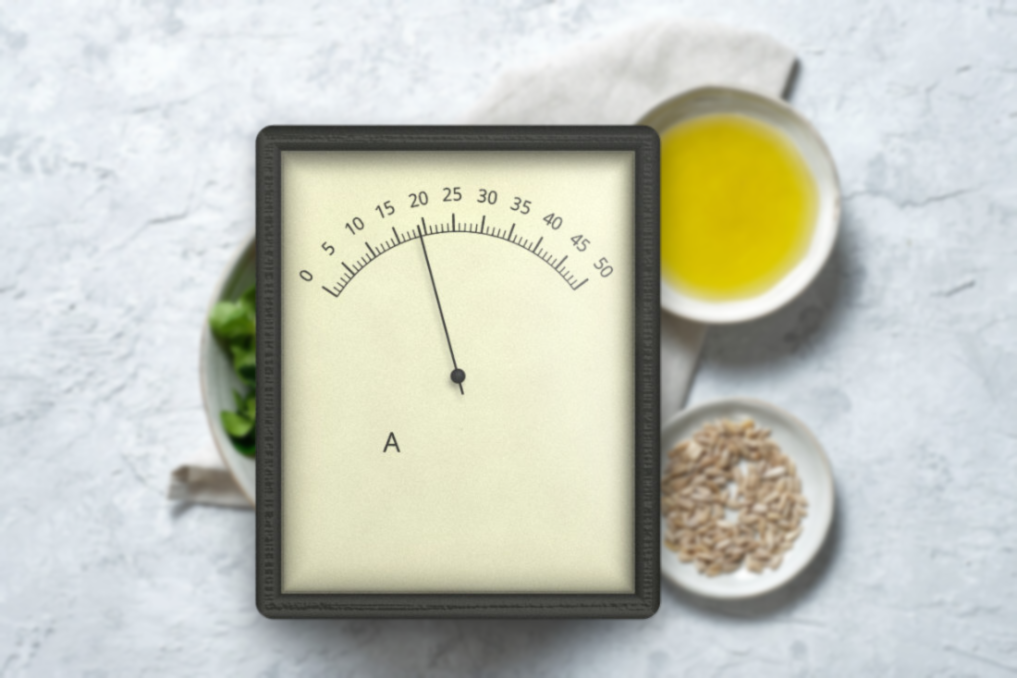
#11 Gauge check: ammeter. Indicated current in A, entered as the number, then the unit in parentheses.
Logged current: 19 (A)
